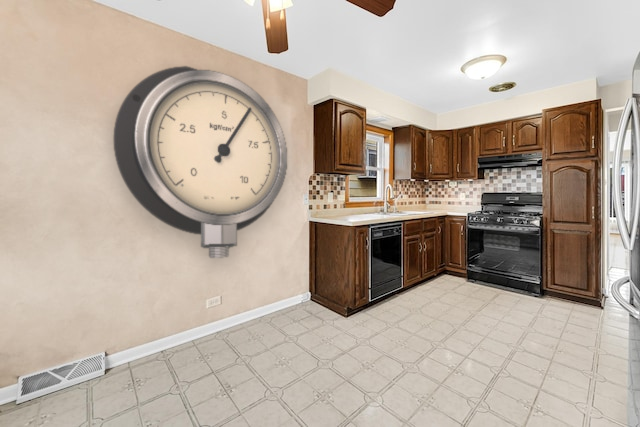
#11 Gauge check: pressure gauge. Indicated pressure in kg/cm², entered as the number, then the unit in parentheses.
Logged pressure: 6 (kg/cm²)
